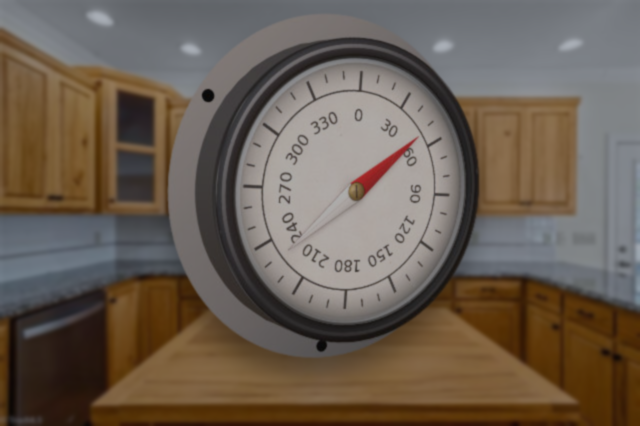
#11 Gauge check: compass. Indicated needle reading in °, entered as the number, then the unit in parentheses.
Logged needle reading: 50 (°)
